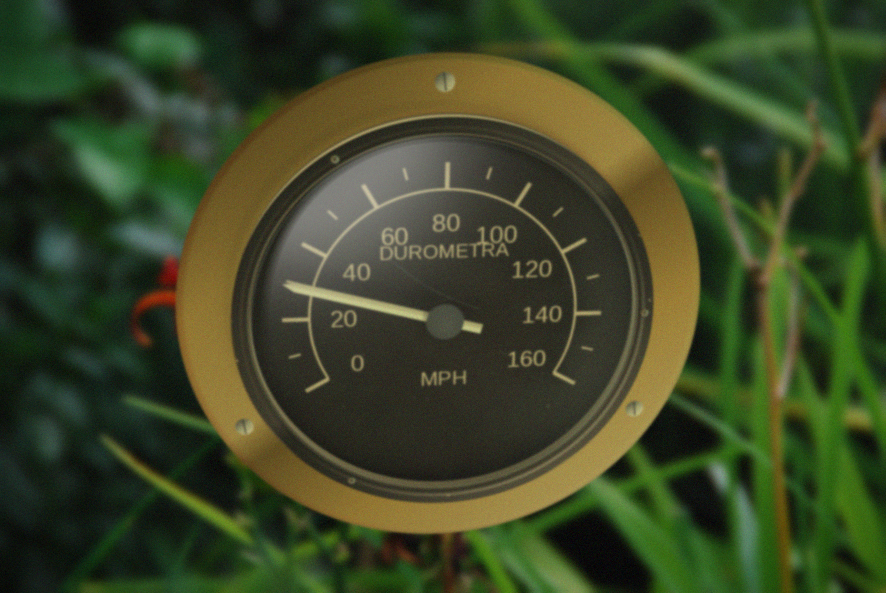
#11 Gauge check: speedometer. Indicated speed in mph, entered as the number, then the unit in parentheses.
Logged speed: 30 (mph)
